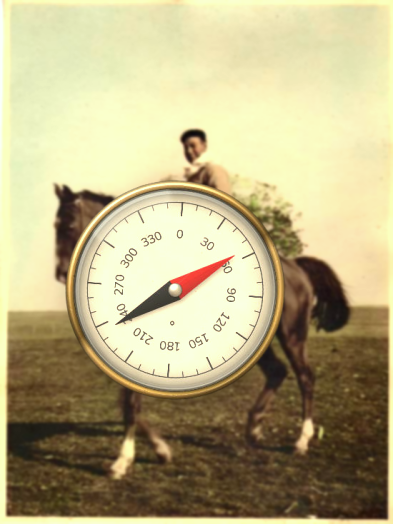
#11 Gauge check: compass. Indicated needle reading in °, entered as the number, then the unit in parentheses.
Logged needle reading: 55 (°)
